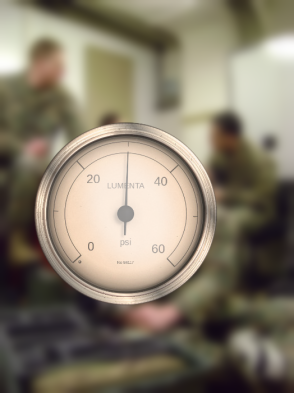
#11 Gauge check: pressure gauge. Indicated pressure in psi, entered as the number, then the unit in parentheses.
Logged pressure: 30 (psi)
